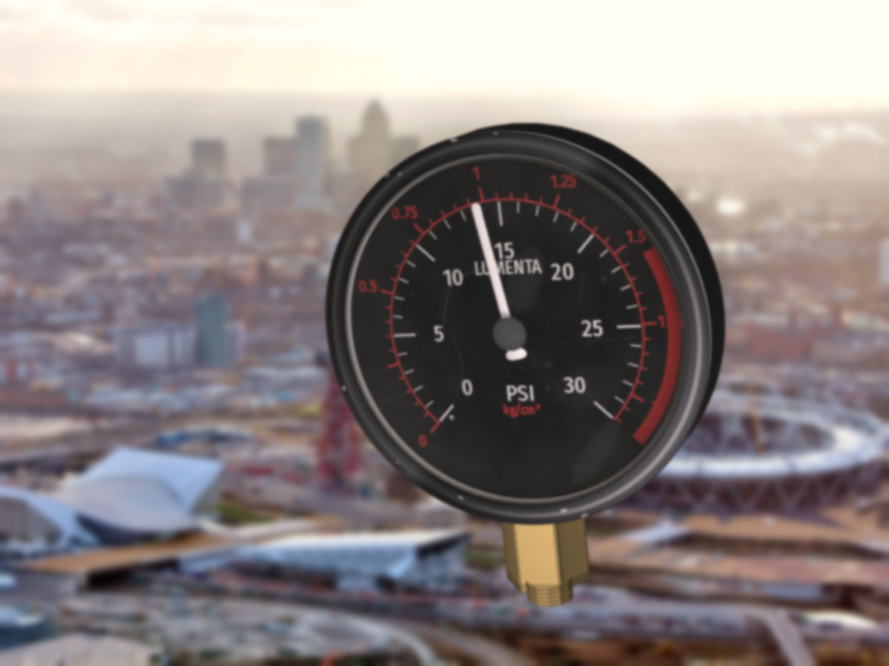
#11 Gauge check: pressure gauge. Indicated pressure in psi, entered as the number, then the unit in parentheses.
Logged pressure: 14 (psi)
